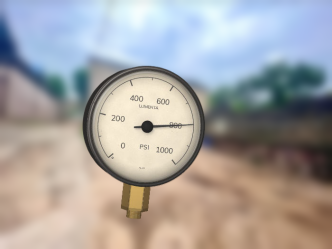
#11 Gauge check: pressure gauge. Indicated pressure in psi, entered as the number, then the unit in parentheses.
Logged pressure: 800 (psi)
